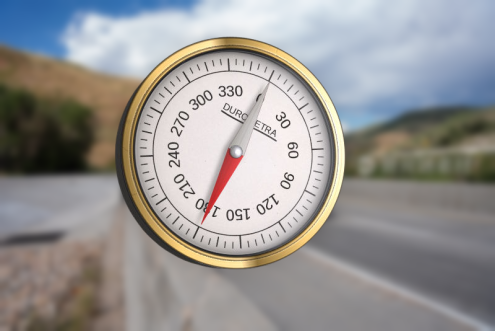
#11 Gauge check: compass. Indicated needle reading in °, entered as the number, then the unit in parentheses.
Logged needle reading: 180 (°)
